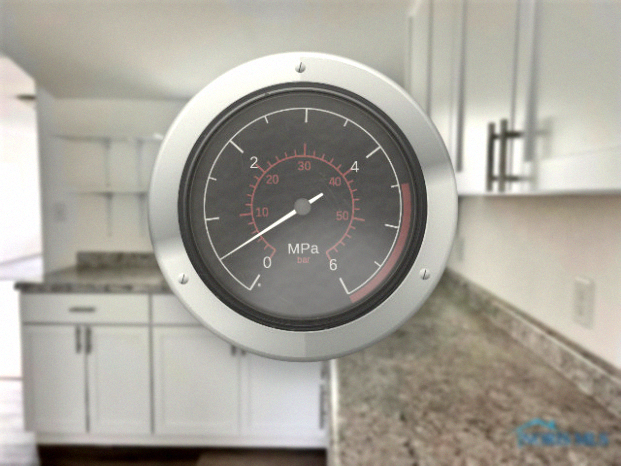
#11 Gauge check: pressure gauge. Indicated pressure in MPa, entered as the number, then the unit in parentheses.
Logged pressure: 0.5 (MPa)
